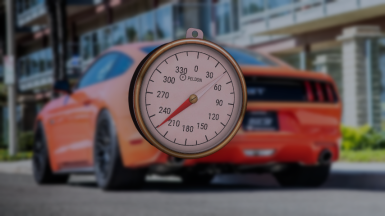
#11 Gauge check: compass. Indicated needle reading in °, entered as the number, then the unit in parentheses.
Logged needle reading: 225 (°)
